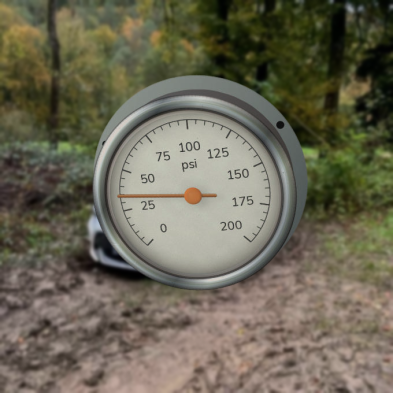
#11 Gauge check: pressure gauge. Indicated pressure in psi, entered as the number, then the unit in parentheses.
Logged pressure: 35 (psi)
